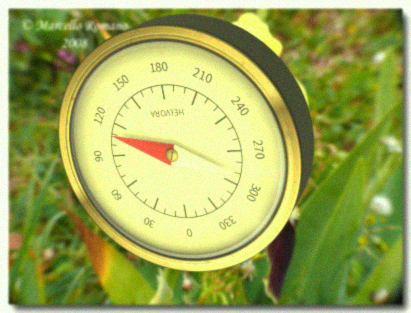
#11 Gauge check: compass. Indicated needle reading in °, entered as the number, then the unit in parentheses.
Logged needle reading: 110 (°)
